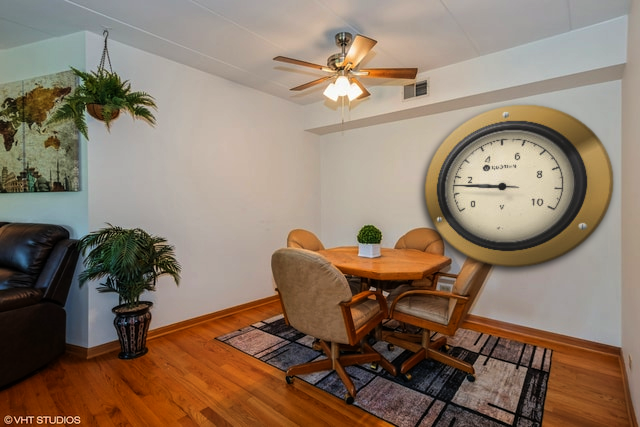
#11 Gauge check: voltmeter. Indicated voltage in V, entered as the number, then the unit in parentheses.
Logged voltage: 1.5 (V)
